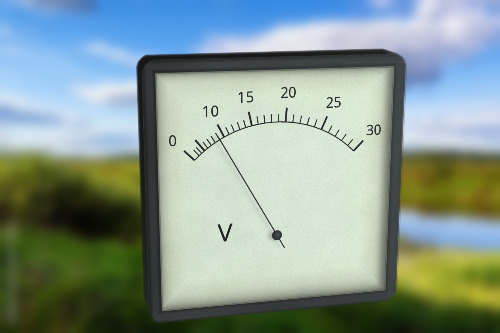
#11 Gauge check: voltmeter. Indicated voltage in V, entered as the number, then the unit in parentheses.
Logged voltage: 9 (V)
